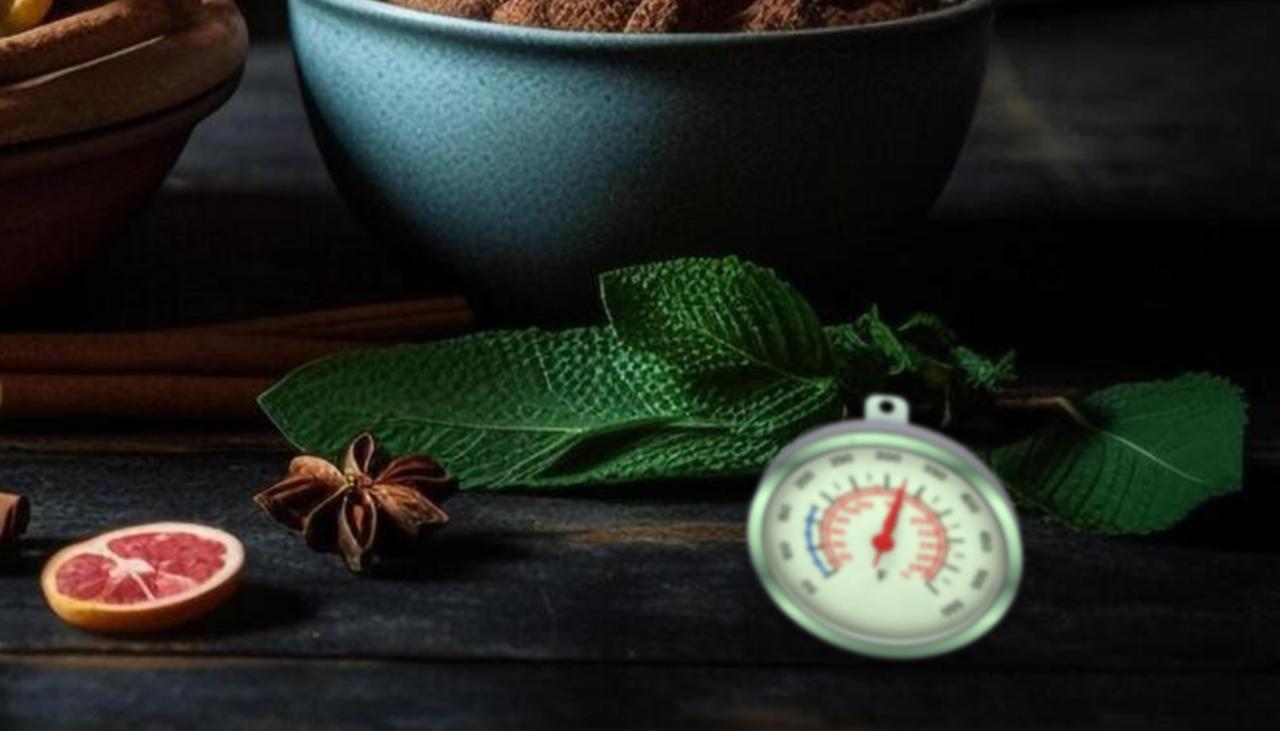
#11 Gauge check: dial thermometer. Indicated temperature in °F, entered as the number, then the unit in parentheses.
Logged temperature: 325 (°F)
